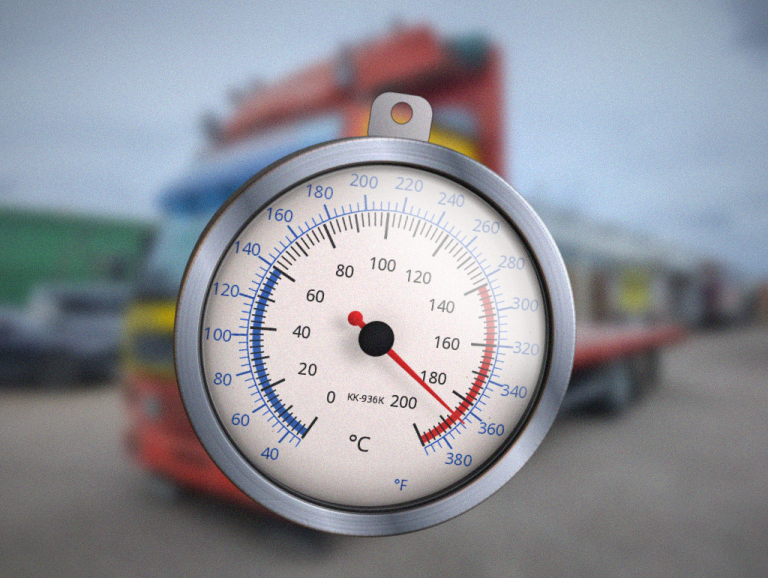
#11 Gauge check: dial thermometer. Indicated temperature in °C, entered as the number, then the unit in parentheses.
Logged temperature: 186 (°C)
